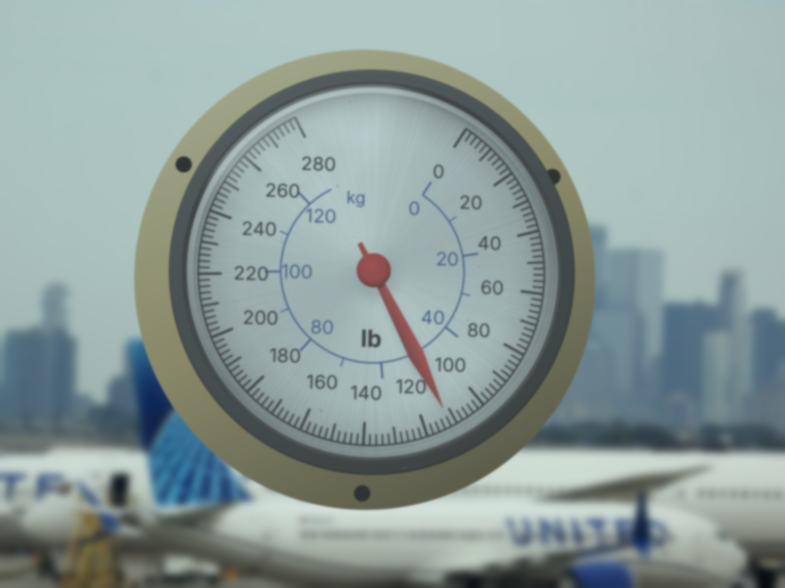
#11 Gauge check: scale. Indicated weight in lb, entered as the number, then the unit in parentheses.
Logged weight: 112 (lb)
